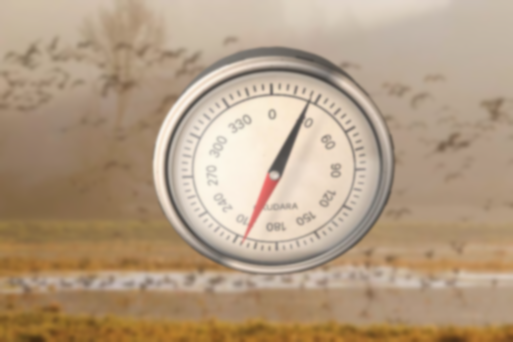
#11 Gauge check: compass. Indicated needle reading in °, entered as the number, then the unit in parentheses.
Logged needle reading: 205 (°)
